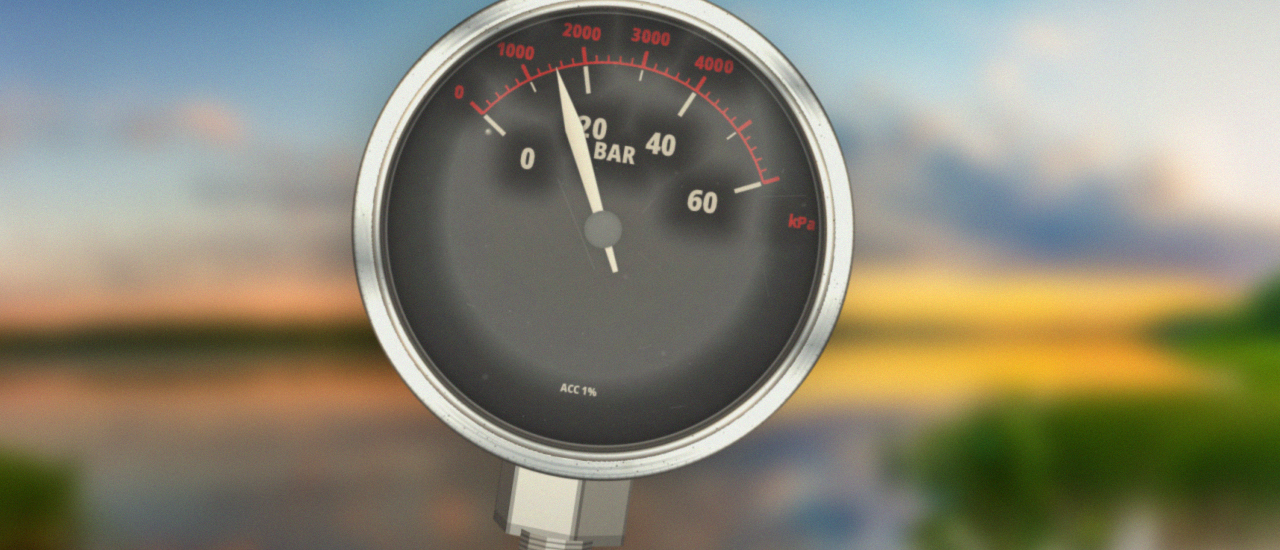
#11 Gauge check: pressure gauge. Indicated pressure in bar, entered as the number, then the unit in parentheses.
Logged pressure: 15 (bar)
